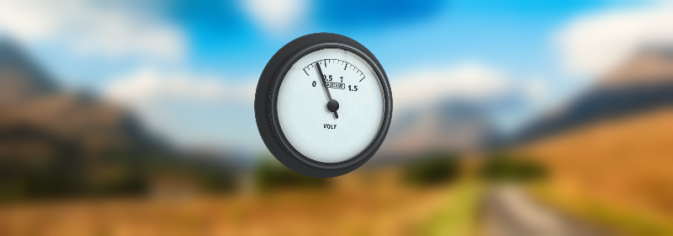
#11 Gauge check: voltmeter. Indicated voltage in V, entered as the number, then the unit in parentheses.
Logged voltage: 0.3 (V)
